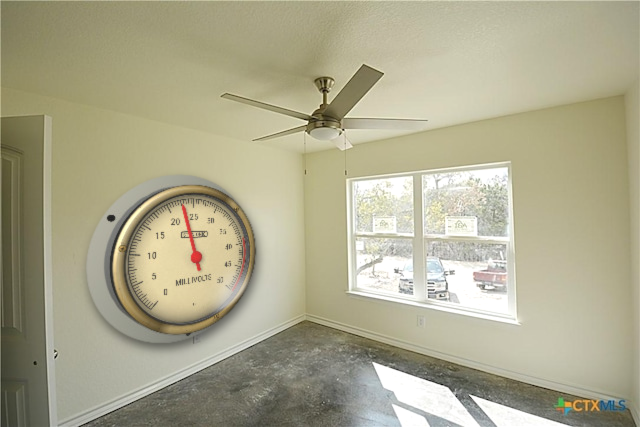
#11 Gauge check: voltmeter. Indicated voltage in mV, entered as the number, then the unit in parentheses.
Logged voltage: 22.5 (mV)
